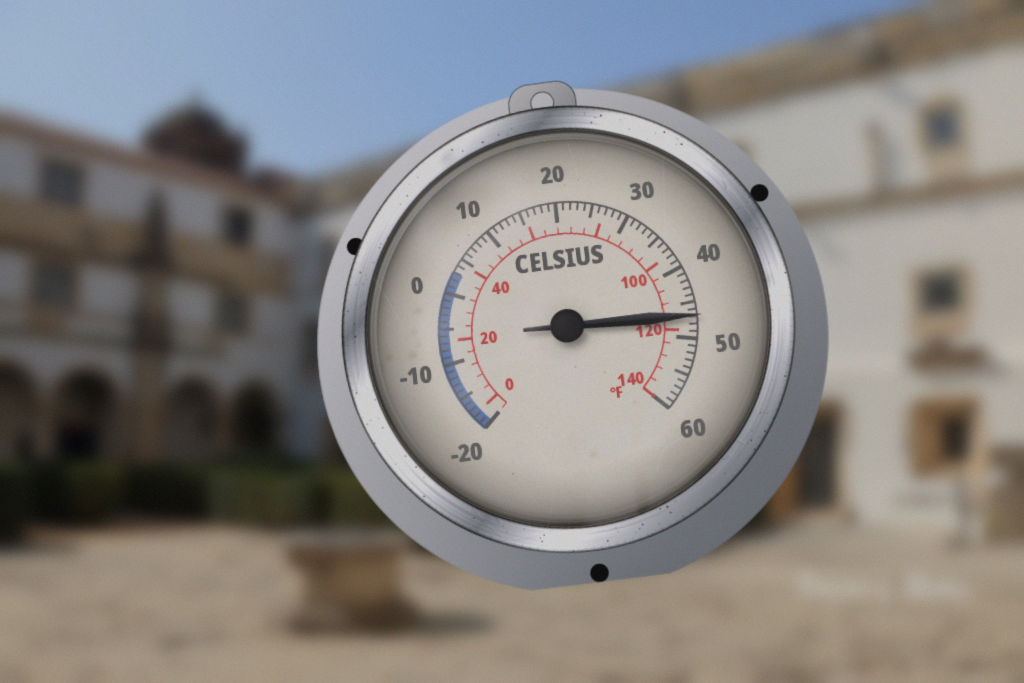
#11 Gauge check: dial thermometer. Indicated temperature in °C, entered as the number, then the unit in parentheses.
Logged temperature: 47 (°C)
